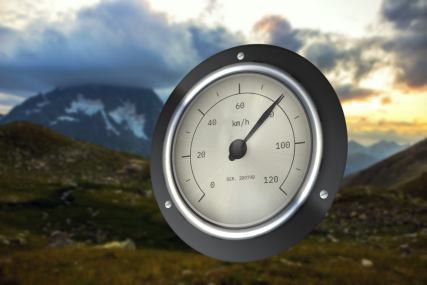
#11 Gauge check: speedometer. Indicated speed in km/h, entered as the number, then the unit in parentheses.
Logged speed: 80 (km/h)
